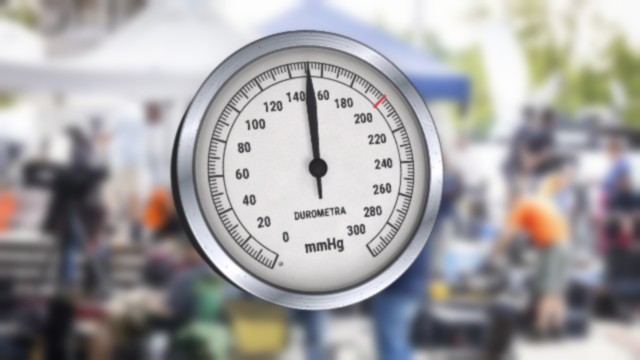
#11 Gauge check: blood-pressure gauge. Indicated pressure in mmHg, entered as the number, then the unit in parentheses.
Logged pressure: 150 (mmHg)
